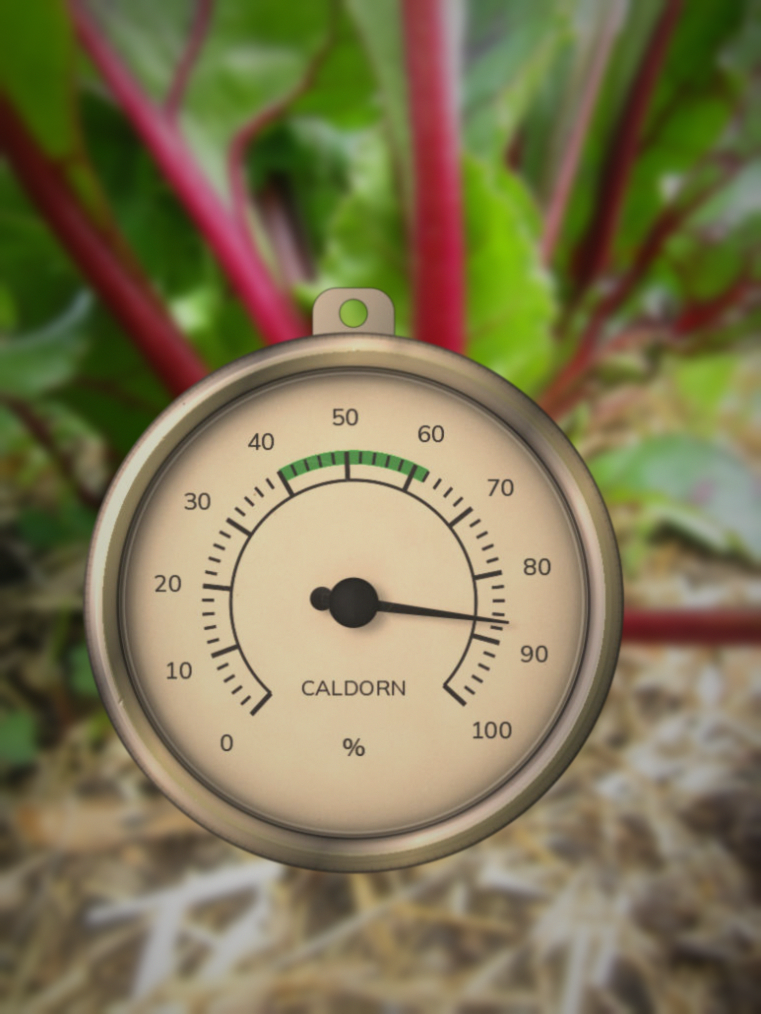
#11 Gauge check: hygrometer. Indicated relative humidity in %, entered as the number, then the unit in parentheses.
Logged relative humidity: 87 (%)
